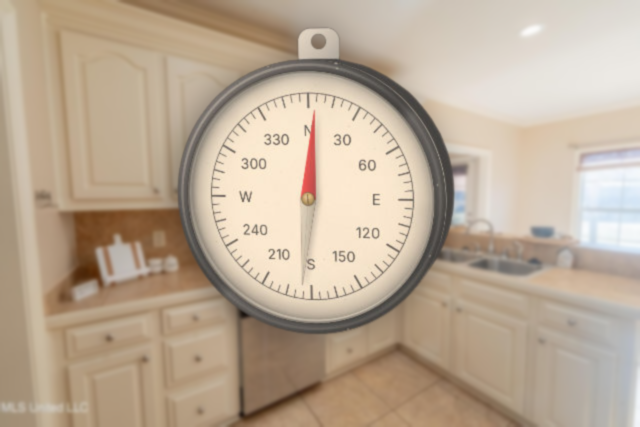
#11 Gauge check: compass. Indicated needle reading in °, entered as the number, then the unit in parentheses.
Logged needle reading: 5 (°)
